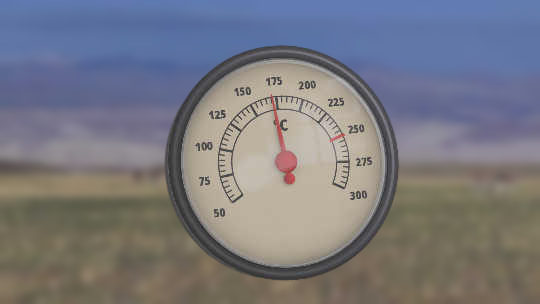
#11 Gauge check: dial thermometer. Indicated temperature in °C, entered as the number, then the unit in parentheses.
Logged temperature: 170 (°C)
